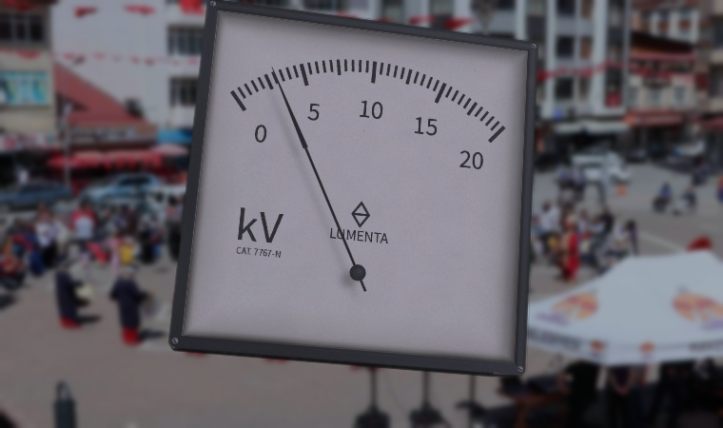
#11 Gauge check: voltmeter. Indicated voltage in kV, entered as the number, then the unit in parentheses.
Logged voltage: 3 (kV)
